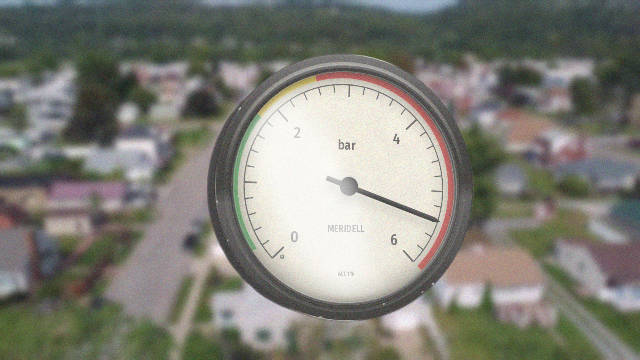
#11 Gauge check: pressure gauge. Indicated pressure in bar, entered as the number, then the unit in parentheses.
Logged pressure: 5.4 (bar)
